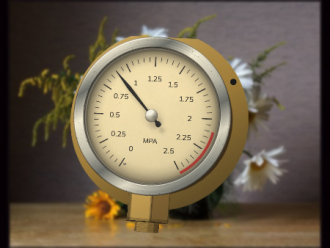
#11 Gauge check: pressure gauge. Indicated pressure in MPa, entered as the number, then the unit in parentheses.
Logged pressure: 0.9 (MPa)
